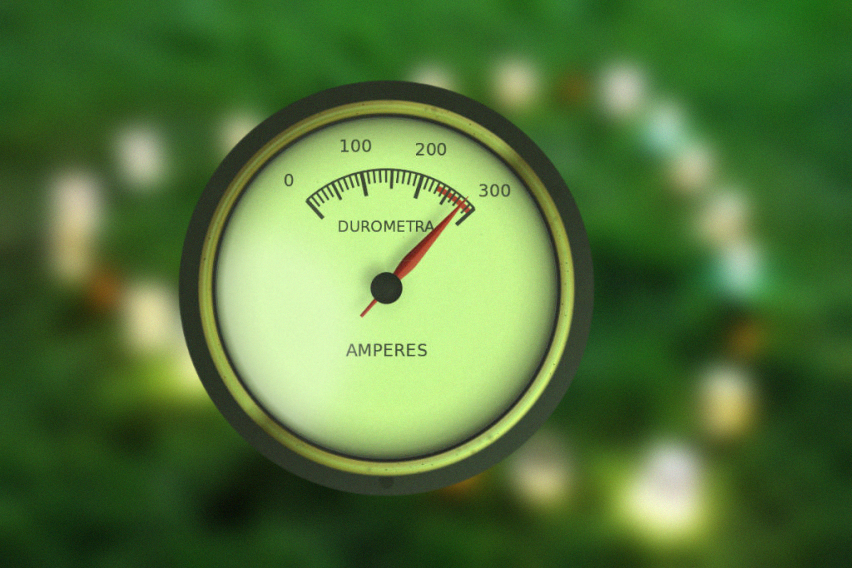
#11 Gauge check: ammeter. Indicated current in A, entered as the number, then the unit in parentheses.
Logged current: 280 (A)
